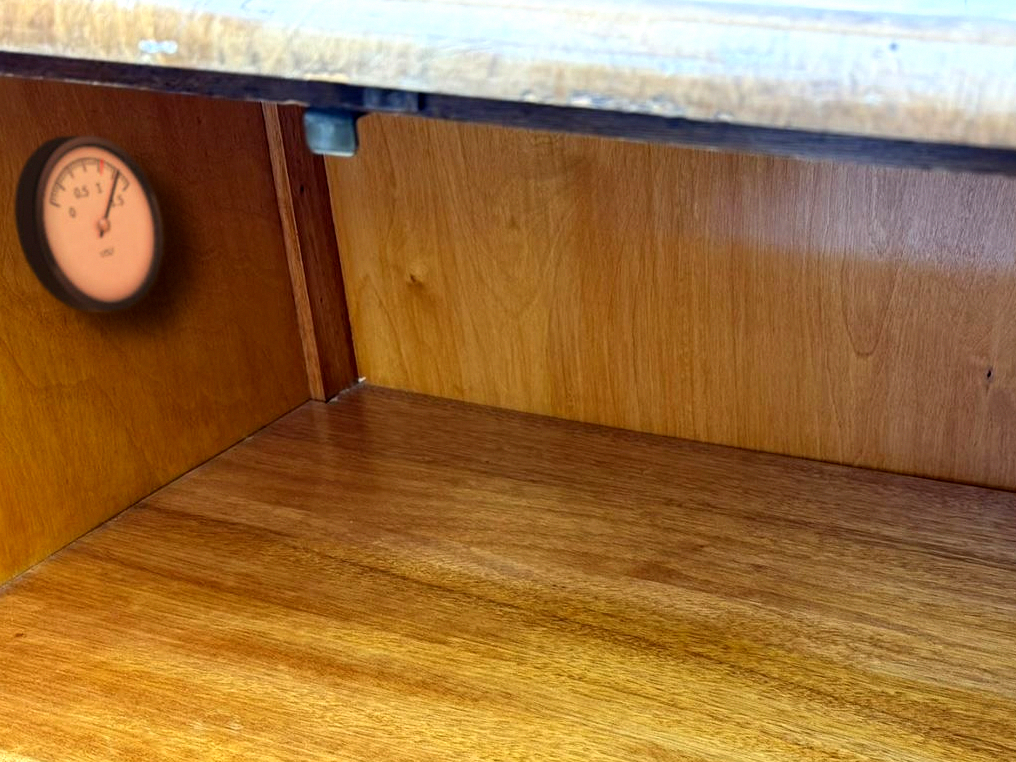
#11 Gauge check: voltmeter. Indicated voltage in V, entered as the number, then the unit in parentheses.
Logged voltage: 1.25 (V)
